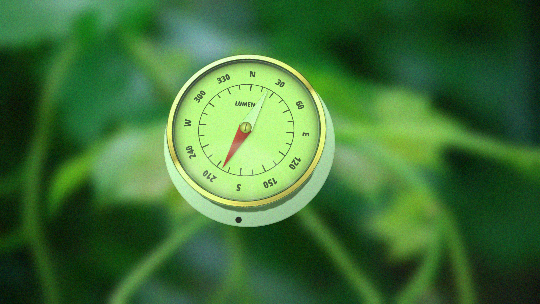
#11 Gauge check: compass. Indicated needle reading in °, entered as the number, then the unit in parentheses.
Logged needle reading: 202.5 (°)
